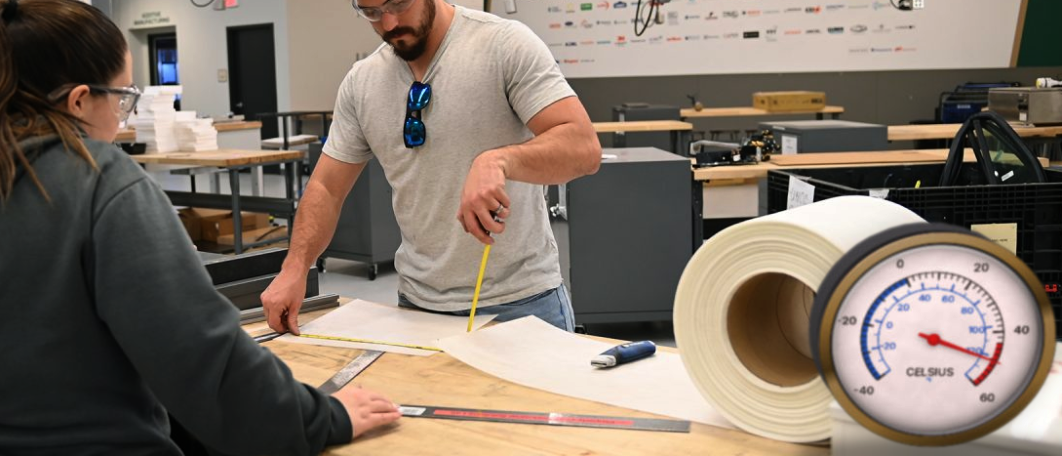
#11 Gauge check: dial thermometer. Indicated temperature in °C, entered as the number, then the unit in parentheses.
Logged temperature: 50 (°C)
